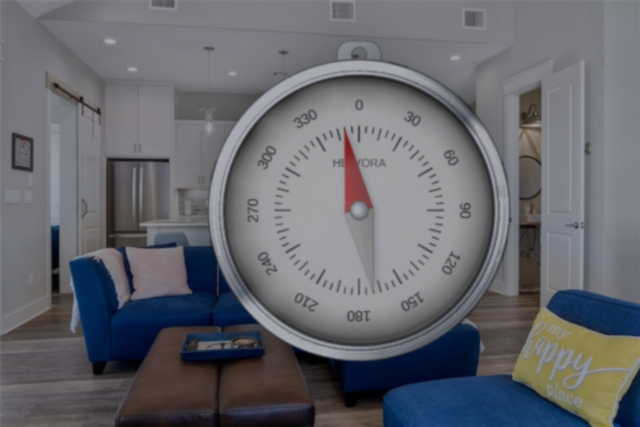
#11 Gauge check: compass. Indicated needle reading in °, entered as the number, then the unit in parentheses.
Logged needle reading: 350 (°)
